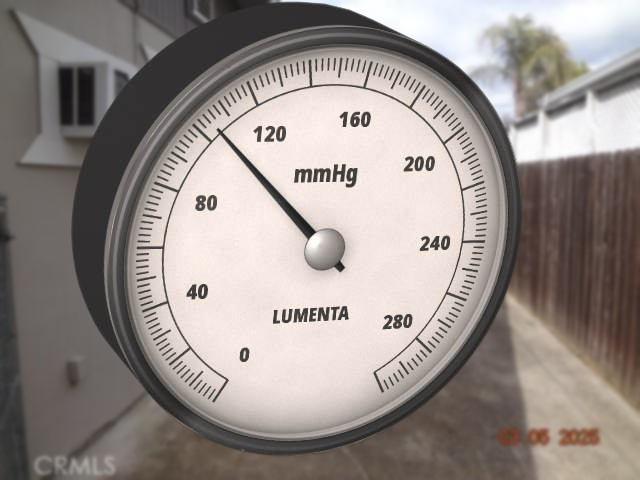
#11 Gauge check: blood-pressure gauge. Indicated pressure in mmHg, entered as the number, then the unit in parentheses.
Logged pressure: 104 (mmHg)
